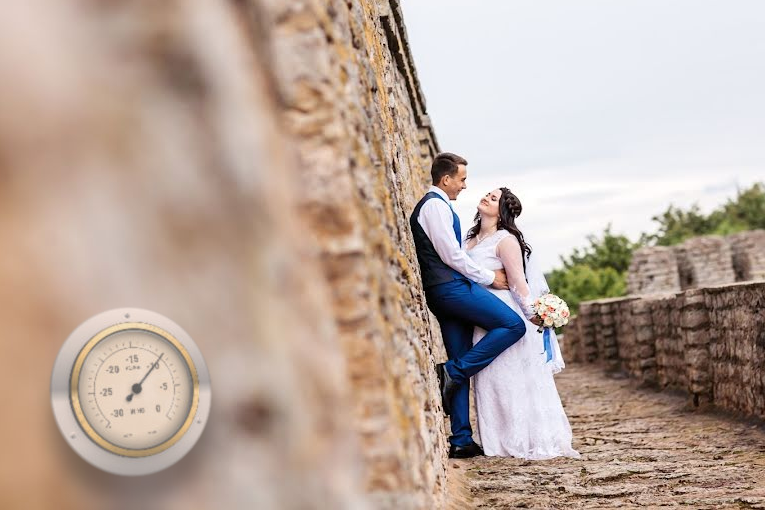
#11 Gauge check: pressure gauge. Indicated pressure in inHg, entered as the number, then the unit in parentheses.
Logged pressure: -10 (inHg)
